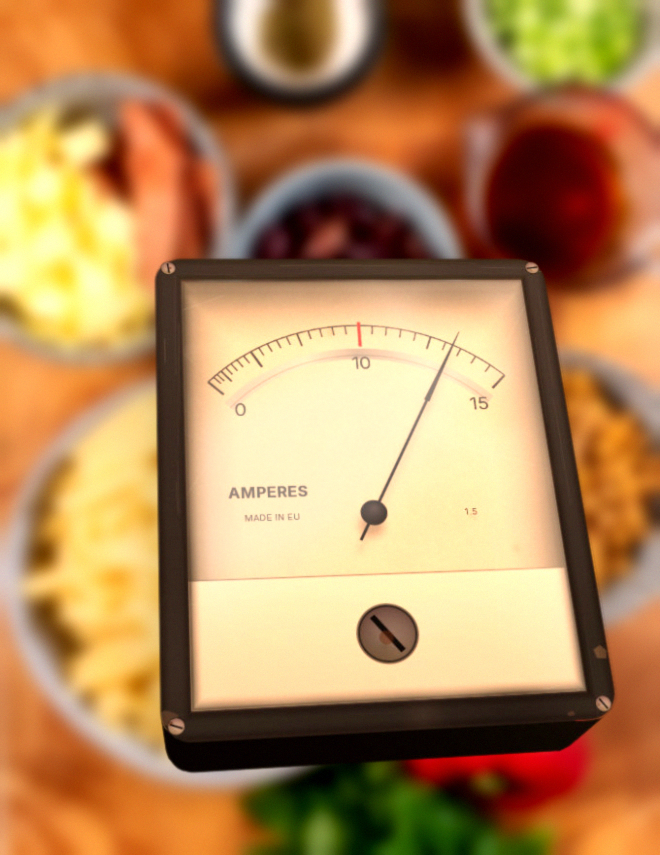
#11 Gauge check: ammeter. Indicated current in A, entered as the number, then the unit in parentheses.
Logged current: 13.25 (A)
